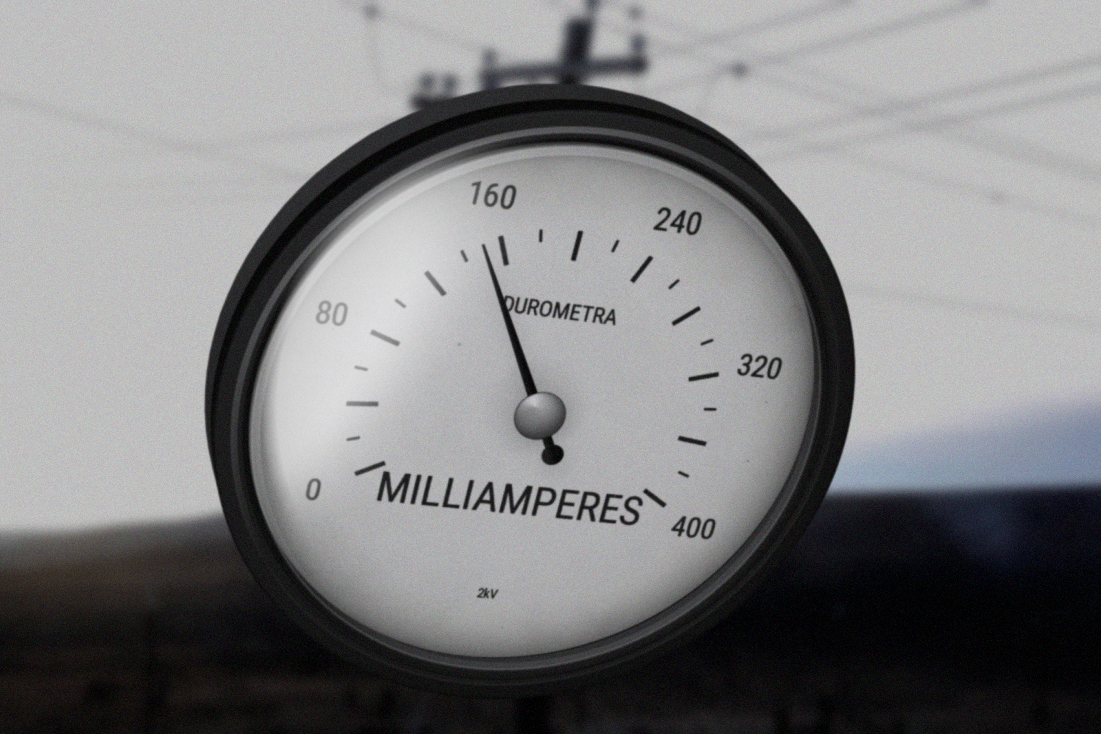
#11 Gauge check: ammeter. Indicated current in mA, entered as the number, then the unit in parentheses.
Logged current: 150 (mA)
